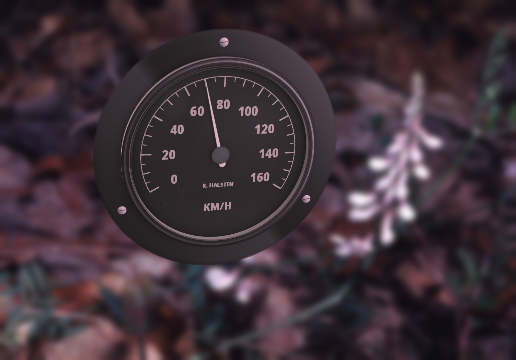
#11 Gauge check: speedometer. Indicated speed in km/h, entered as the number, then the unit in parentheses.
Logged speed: 70 (km/h)
